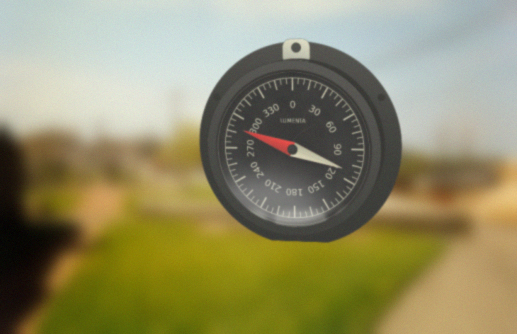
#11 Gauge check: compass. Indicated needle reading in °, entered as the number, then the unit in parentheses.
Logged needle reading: 290 (°)
